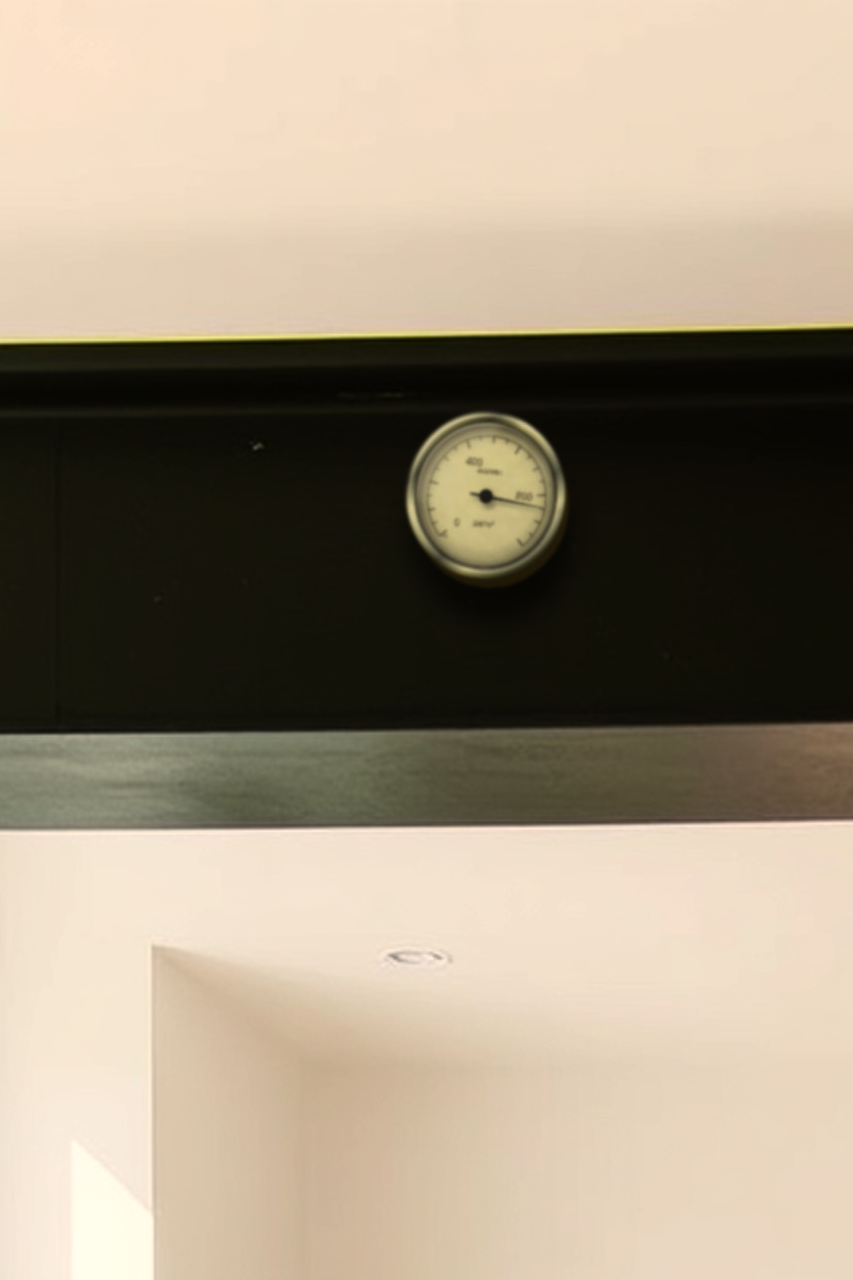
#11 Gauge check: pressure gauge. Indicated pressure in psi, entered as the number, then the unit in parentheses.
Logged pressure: 850 (psi)
